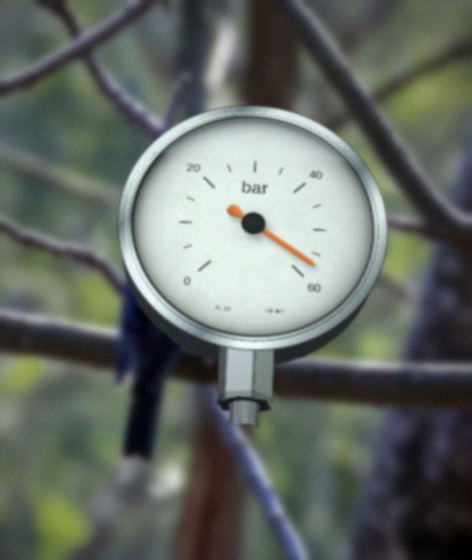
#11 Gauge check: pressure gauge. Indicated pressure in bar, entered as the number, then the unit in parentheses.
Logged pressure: 57.5 (bar)
